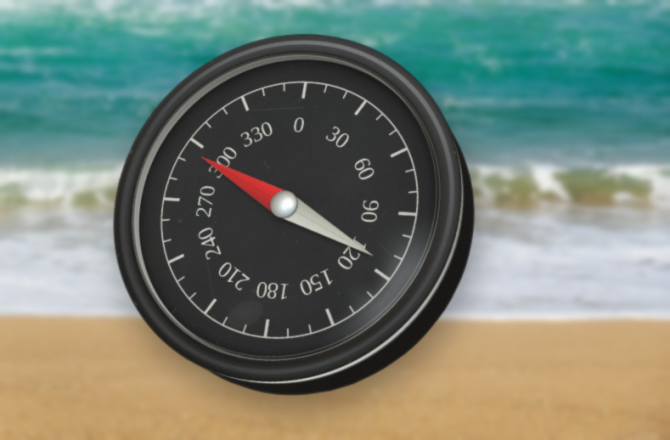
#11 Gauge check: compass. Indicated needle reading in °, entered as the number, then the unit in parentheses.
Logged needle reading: 295 (°)
